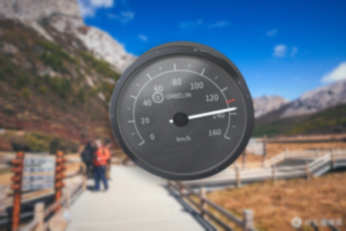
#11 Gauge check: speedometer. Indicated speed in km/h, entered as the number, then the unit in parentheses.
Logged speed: 135 (km/h)
